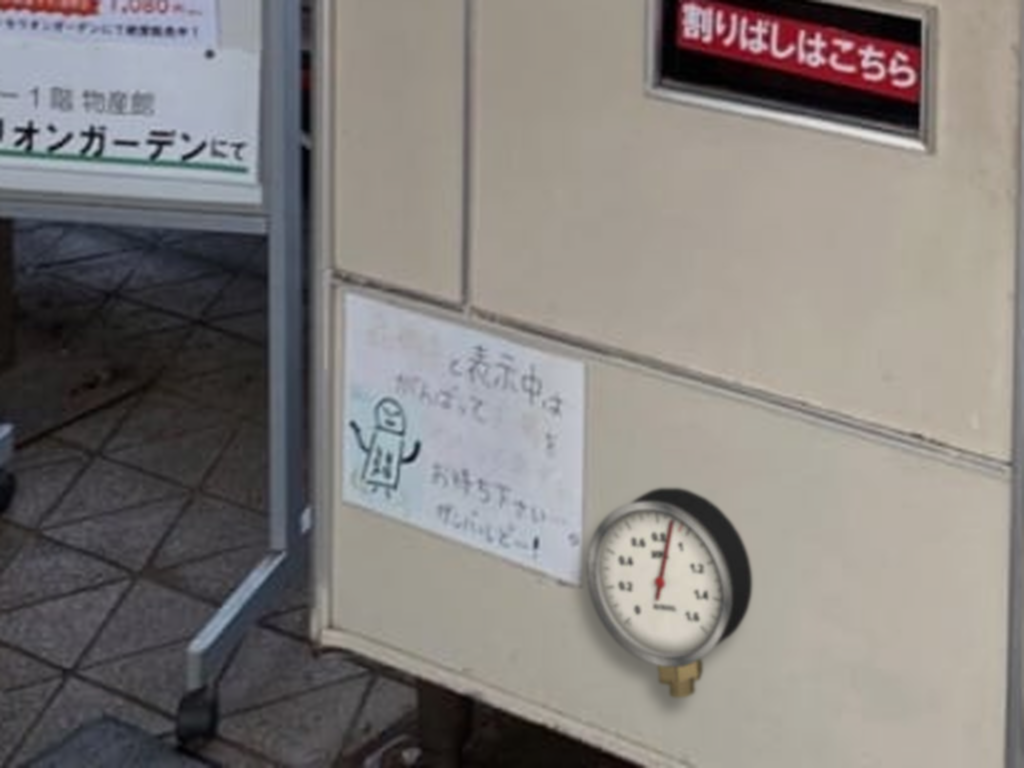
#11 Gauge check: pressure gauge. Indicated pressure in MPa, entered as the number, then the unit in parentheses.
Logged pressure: 0.9 (MPa)
